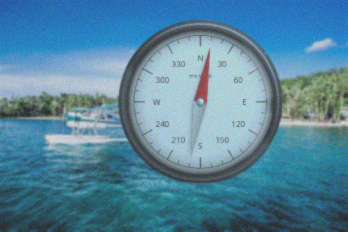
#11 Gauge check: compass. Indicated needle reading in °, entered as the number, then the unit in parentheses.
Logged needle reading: 10 (°)
